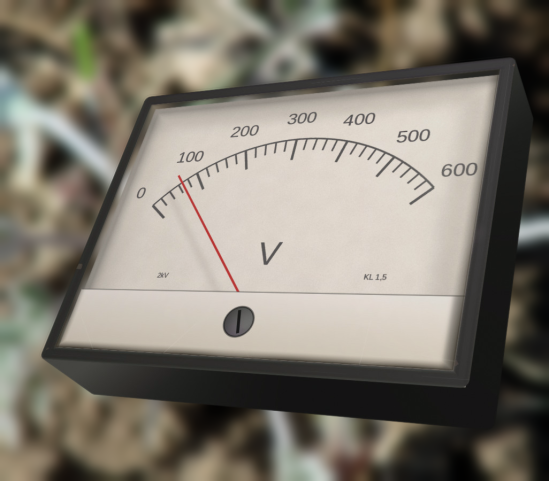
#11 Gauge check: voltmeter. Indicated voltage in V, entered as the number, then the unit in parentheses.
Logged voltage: 70 (V)
